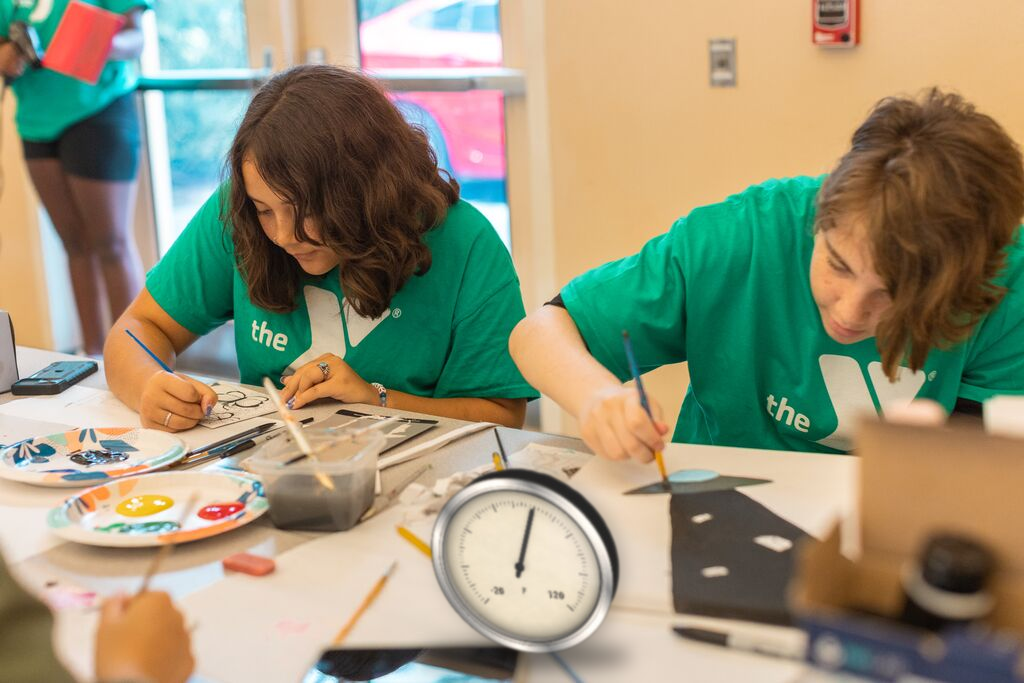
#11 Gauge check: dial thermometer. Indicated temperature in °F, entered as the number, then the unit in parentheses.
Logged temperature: 60 (°F)
